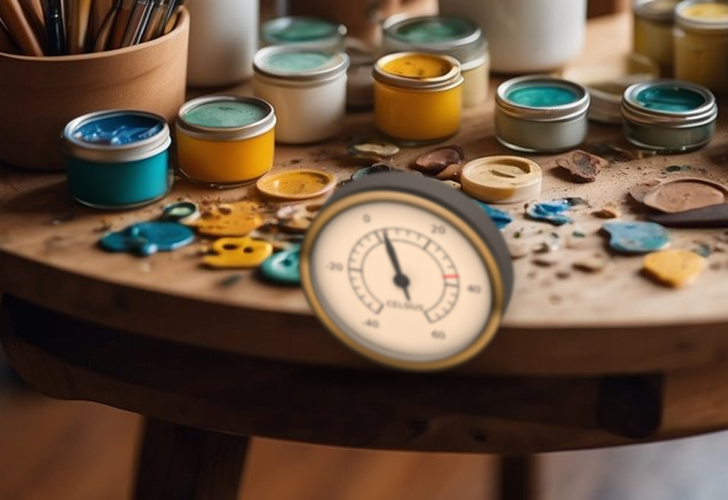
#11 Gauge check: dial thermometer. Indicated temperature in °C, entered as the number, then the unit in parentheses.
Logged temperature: 4 (°C)
